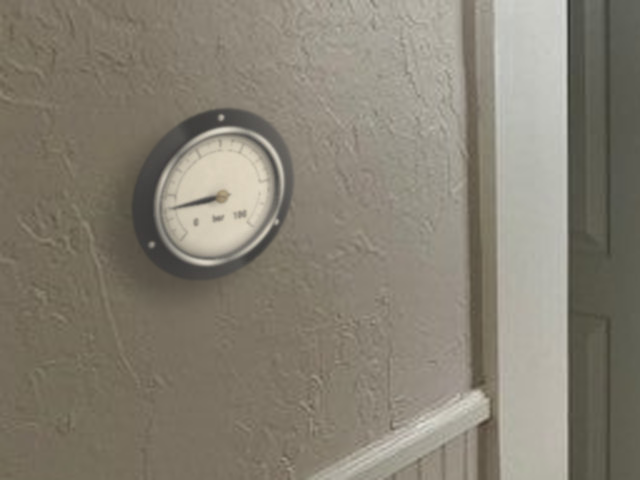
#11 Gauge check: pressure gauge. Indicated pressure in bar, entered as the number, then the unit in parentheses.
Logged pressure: 15 (bar)
